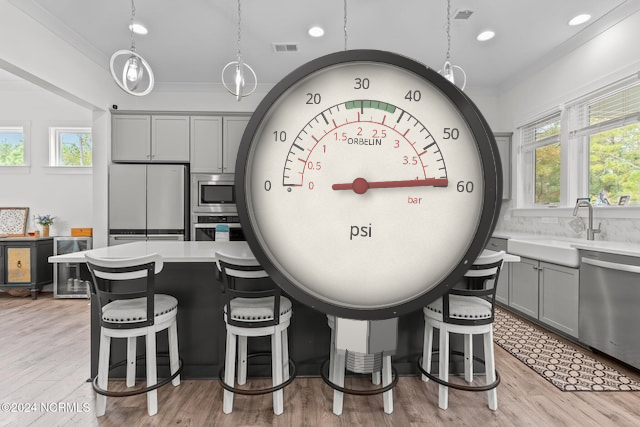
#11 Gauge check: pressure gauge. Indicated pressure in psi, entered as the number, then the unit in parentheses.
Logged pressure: 59 (psi)
